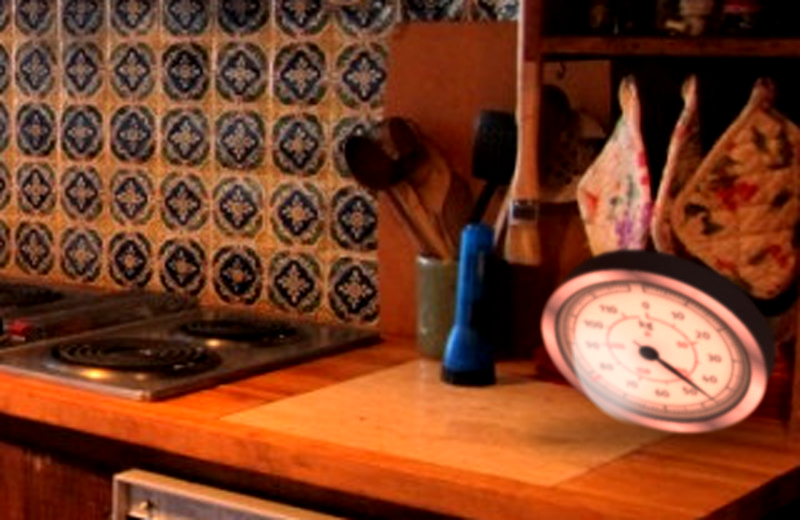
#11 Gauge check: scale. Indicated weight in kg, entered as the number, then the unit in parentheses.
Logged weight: 45 (kg)
